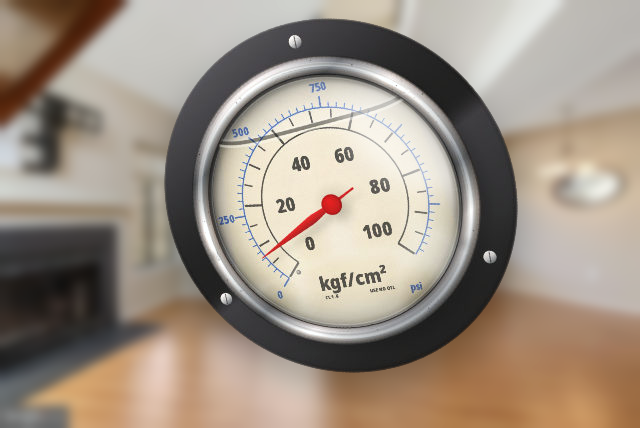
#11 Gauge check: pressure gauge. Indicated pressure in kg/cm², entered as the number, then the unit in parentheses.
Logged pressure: 7.5 (kg/cm²)
